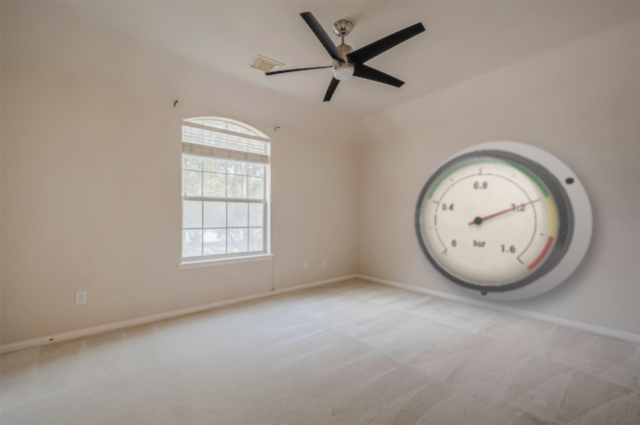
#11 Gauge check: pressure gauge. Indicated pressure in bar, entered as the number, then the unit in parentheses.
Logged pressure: 1.2 (bar)
